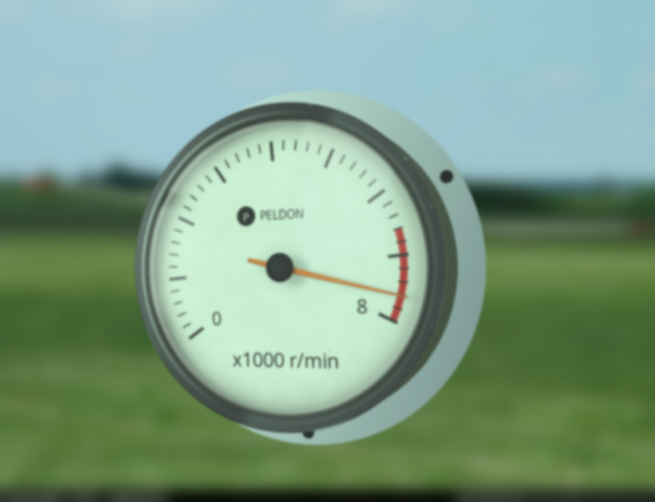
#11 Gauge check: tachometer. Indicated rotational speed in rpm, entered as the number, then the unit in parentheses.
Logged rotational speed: 7600 (rpm)
